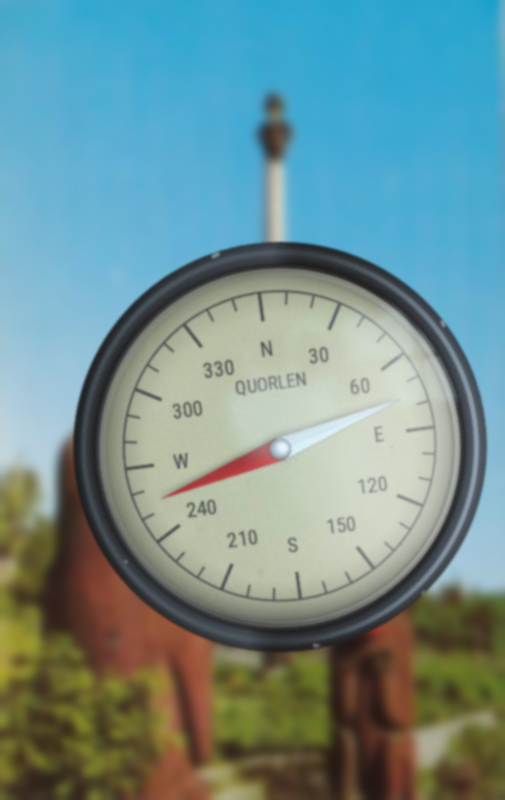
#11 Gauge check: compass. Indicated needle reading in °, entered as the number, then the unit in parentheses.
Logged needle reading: 255 (°)
